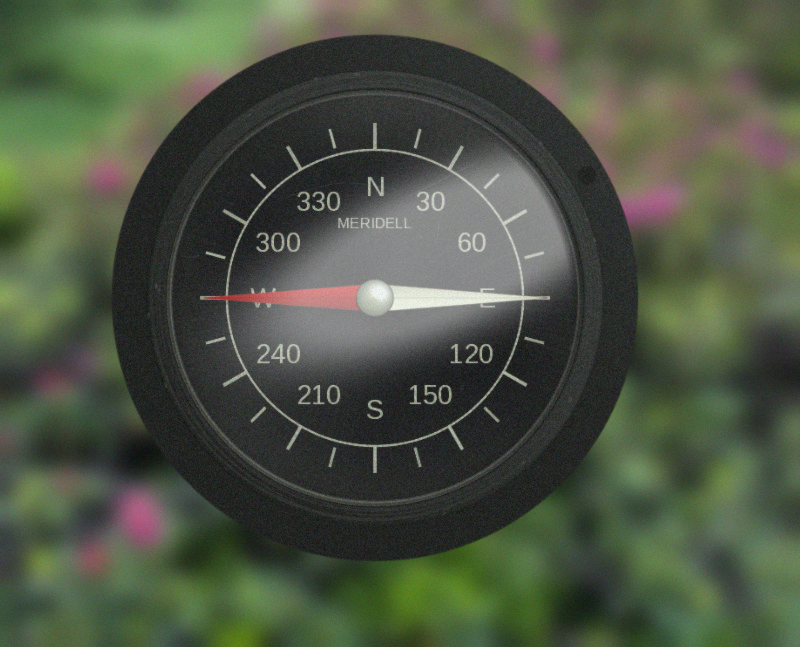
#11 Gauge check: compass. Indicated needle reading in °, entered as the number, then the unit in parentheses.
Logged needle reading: 270 (°)
